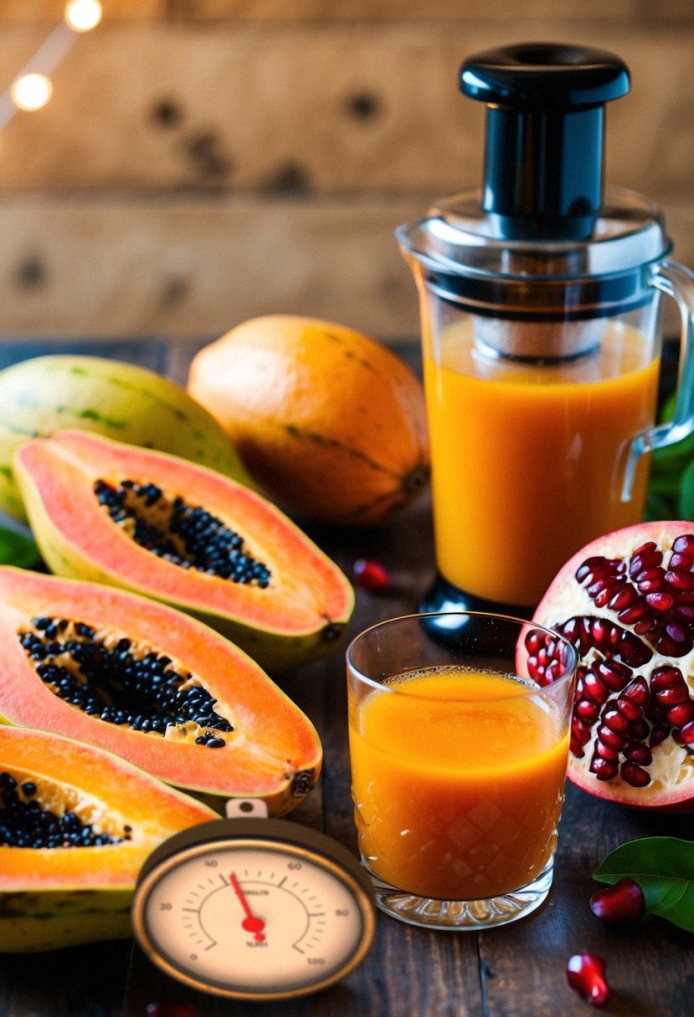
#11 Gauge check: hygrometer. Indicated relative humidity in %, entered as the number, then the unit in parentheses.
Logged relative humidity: 44 (%)
